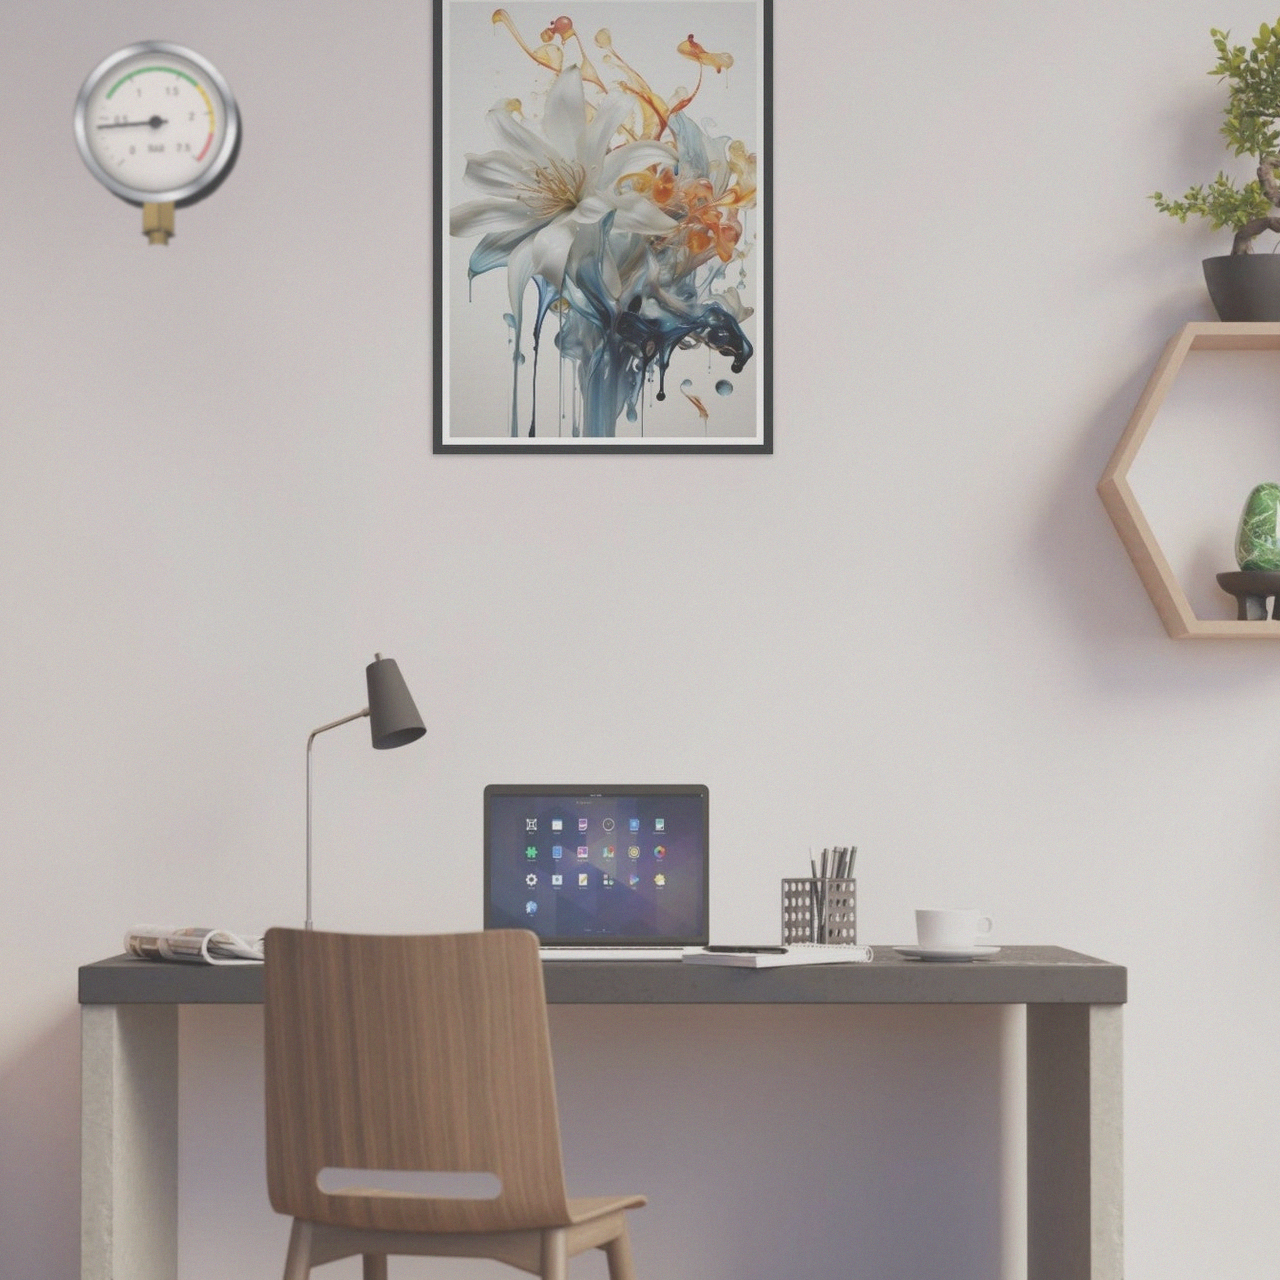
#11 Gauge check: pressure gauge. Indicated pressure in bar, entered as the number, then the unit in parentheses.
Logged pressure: 0.4 (bar)
